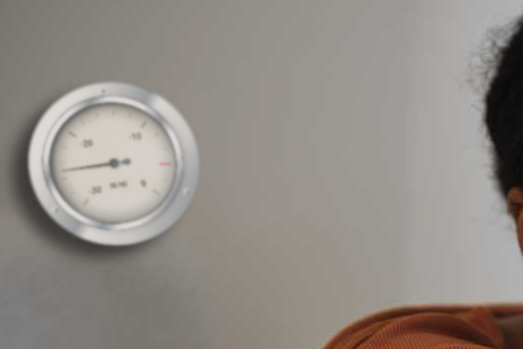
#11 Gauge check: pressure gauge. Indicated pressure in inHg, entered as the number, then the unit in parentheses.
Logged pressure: -25 (inHg)
